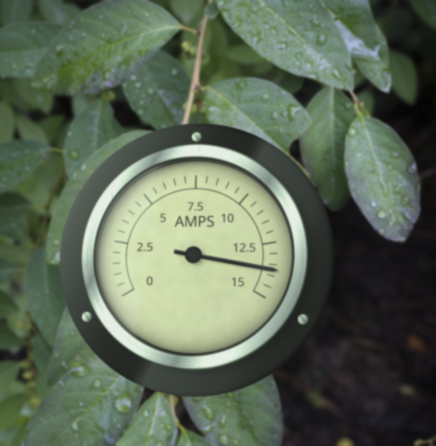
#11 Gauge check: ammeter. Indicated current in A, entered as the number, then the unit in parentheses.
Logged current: 13.75 (A)
